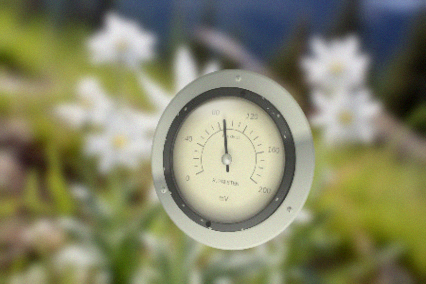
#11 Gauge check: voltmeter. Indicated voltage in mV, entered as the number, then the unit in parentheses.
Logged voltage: 90 (mV)
